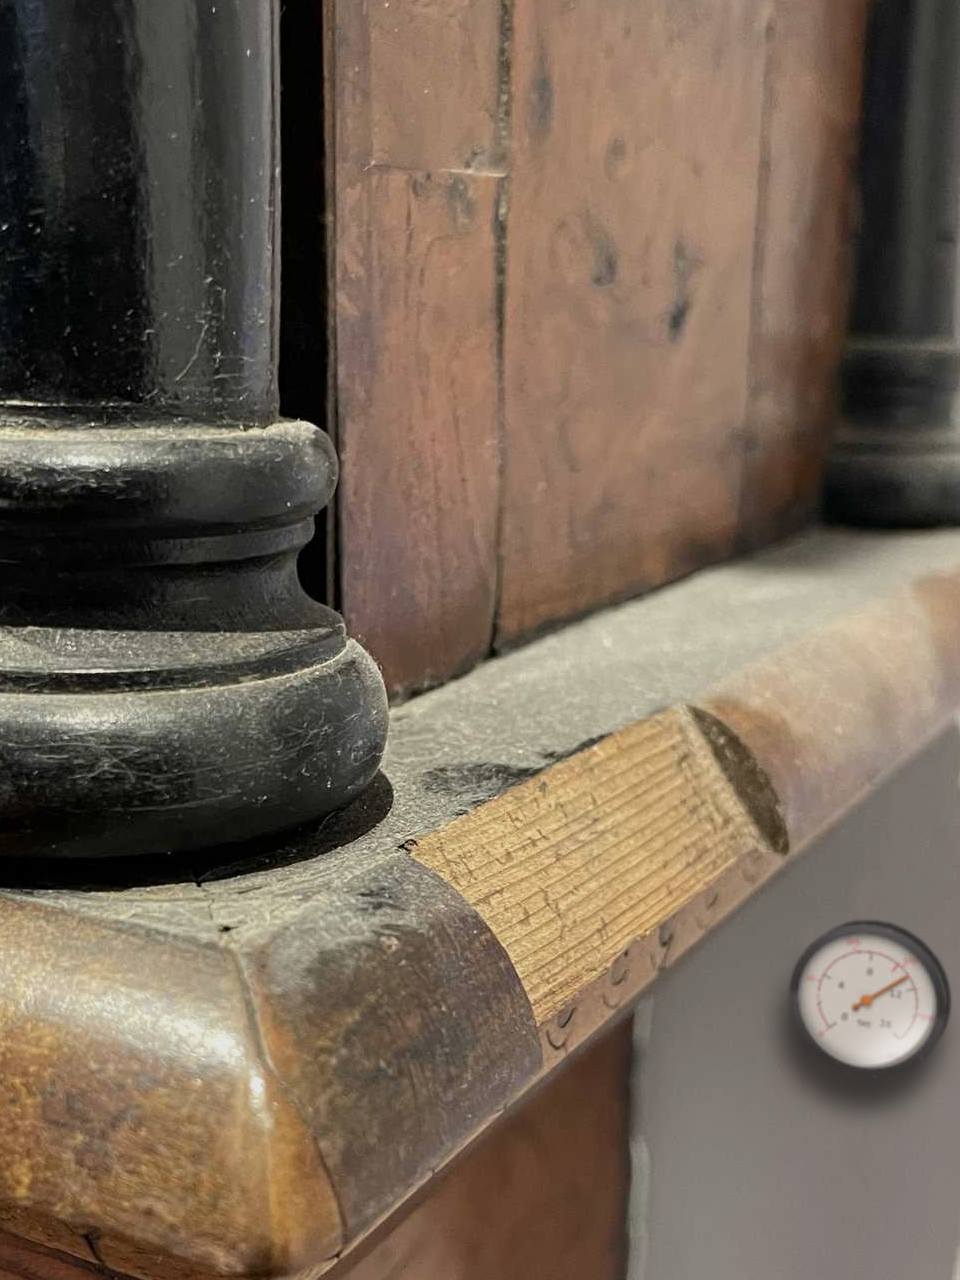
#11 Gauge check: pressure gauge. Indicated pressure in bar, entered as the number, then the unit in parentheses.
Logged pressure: 11 (bar)
